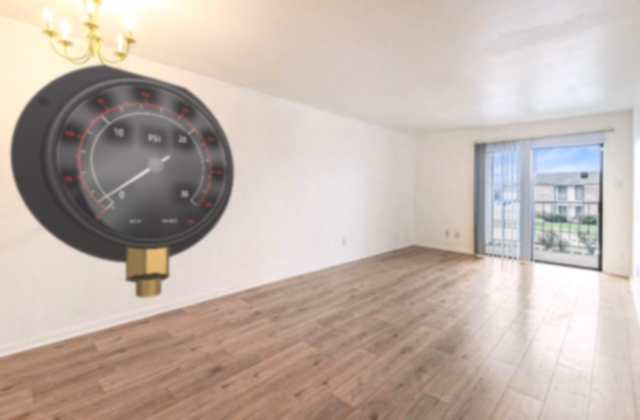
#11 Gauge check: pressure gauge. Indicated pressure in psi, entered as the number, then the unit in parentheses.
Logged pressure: 1 (psi)
